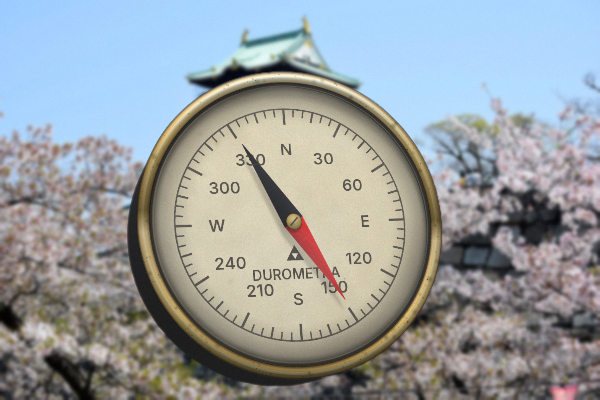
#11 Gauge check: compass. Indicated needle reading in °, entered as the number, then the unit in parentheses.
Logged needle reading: 150 (°)
